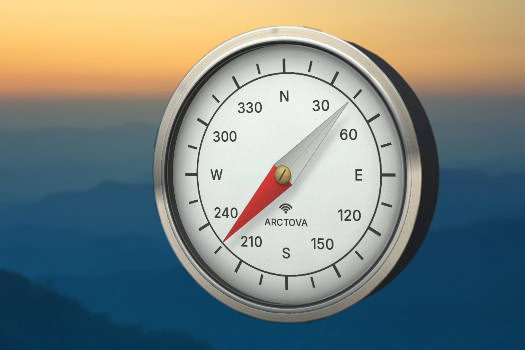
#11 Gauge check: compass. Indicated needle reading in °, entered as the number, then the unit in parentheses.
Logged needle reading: 225 (°)
